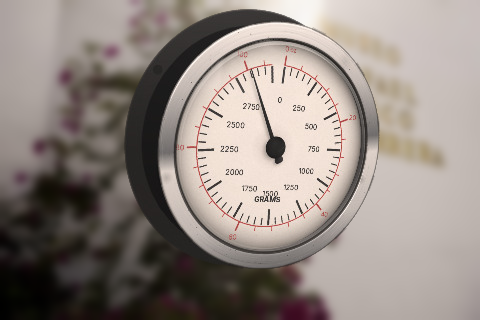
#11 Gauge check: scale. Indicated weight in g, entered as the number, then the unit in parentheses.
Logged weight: 2850 (g)
